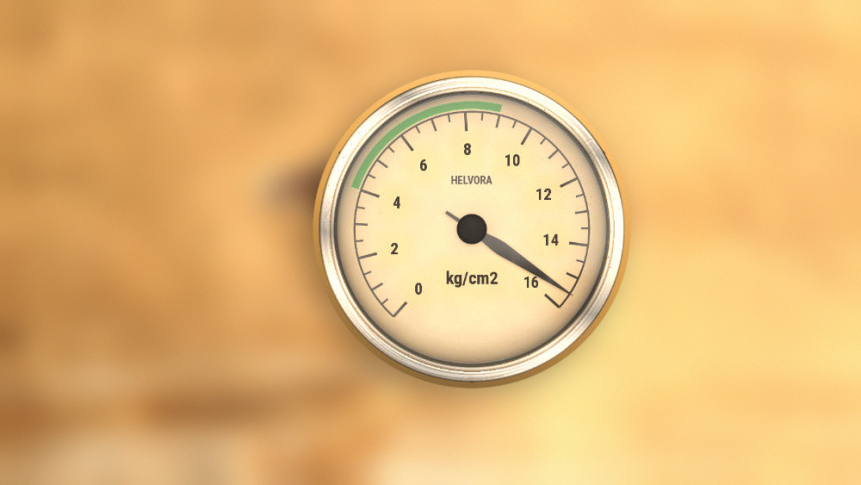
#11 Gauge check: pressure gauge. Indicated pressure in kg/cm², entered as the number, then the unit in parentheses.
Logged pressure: 15.5 (kg/cm²)
